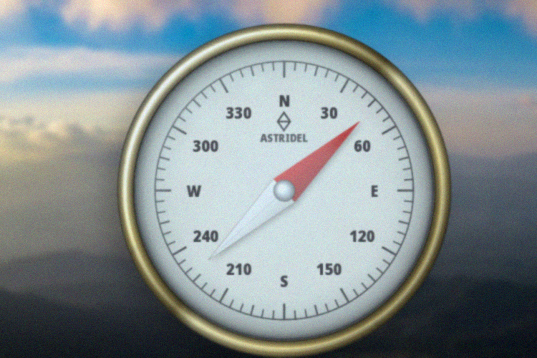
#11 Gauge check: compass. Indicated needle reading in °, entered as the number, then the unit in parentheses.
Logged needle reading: 47.5 (°)
